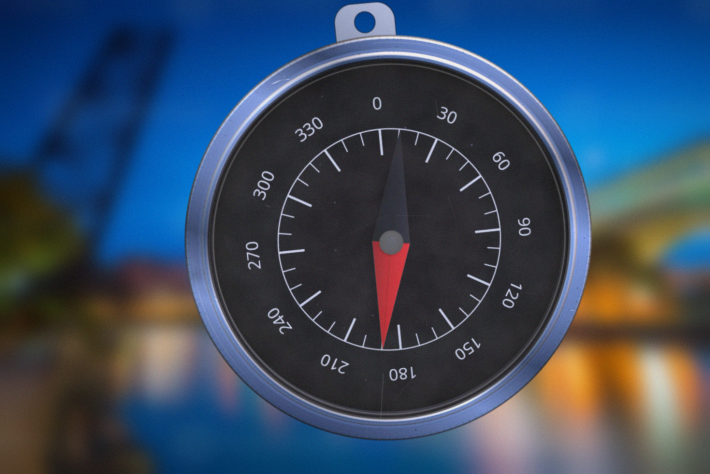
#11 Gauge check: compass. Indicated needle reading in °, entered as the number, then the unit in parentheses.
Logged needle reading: 190 (°)
